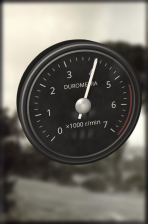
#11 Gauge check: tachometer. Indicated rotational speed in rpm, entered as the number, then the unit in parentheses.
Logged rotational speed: 4000 (rpm)
